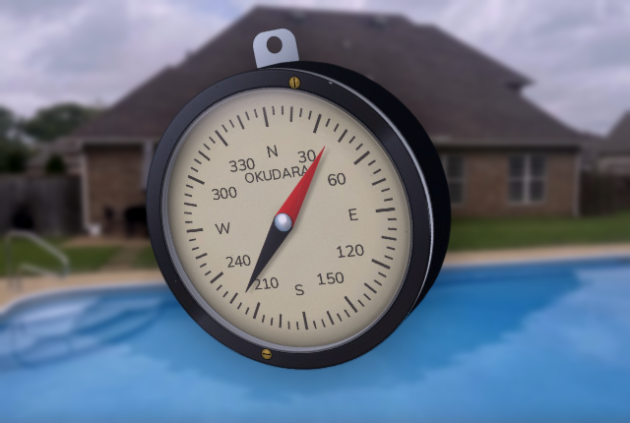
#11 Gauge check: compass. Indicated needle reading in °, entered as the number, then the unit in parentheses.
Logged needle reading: 40 (°)
